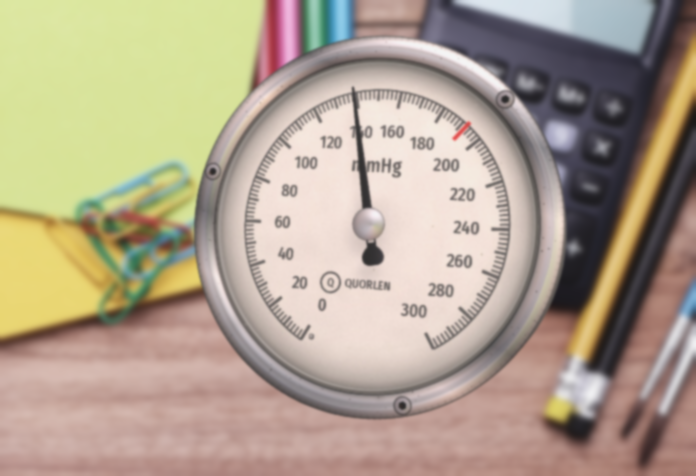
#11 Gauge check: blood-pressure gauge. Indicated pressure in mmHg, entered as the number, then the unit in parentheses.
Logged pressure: 140 (mmHg)
